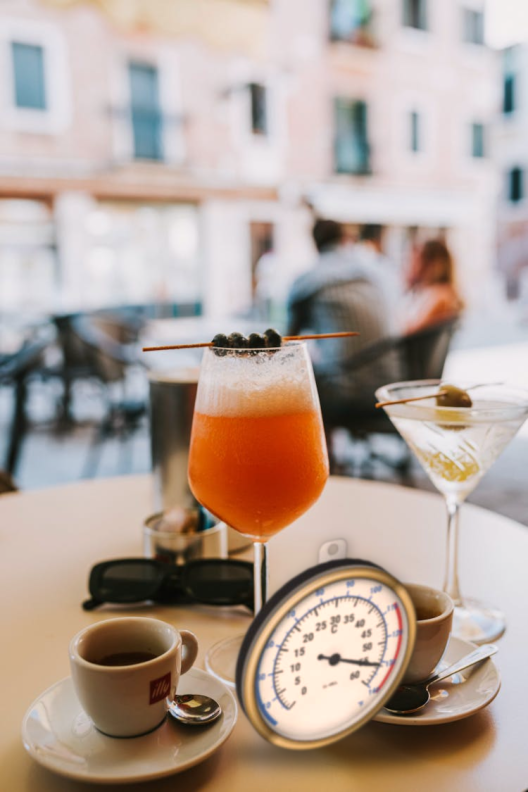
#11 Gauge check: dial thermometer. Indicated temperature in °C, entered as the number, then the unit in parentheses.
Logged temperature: 55 (°C)
